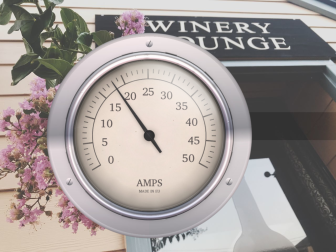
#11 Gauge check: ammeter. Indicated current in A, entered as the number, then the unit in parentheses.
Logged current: 18 (A)
